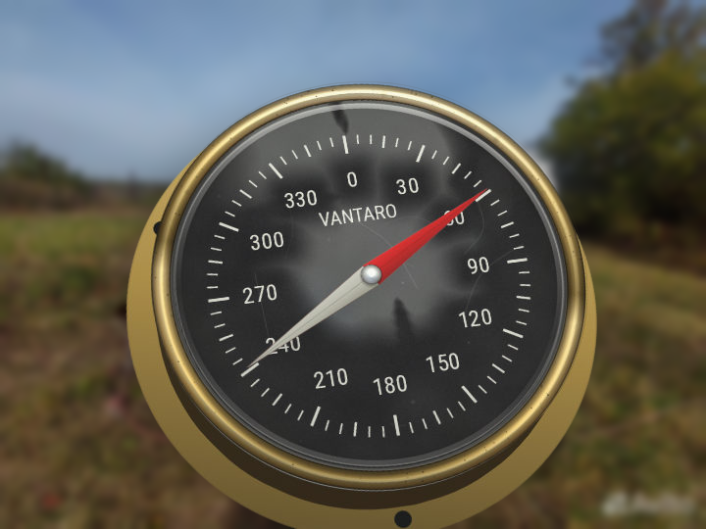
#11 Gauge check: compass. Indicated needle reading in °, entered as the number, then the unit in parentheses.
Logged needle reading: 60 (°)
